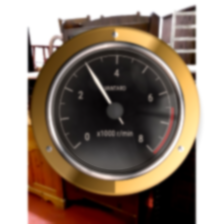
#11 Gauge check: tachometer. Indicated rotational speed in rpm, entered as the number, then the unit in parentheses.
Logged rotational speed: 3000 (rpm)
